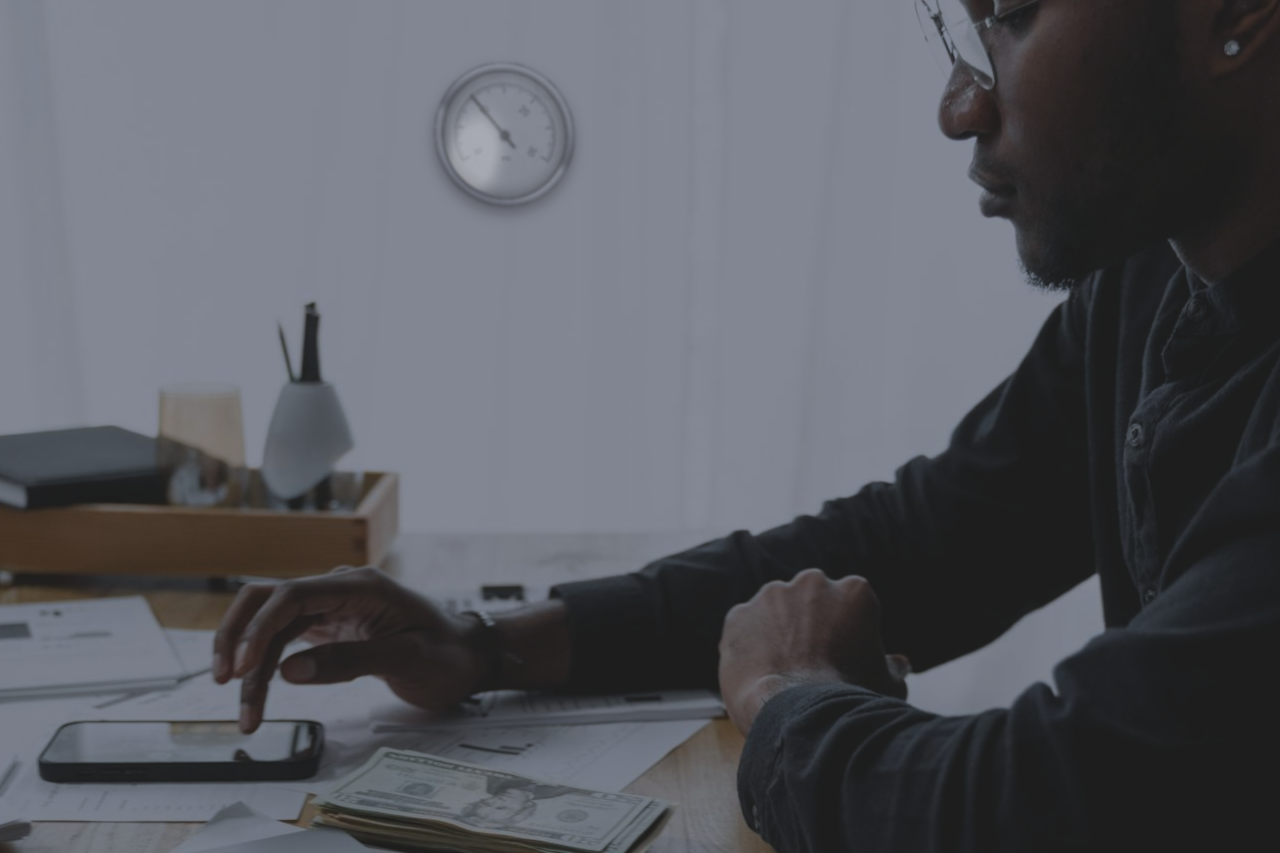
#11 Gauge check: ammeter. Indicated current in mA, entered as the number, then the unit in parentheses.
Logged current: 10 (mA)
